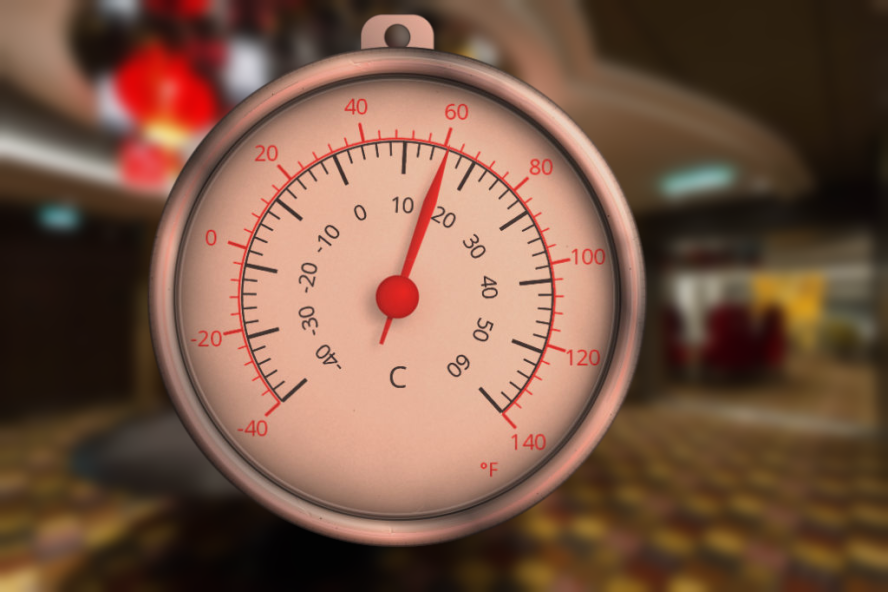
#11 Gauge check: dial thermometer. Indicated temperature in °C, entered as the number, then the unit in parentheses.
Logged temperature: 16 (°C)
